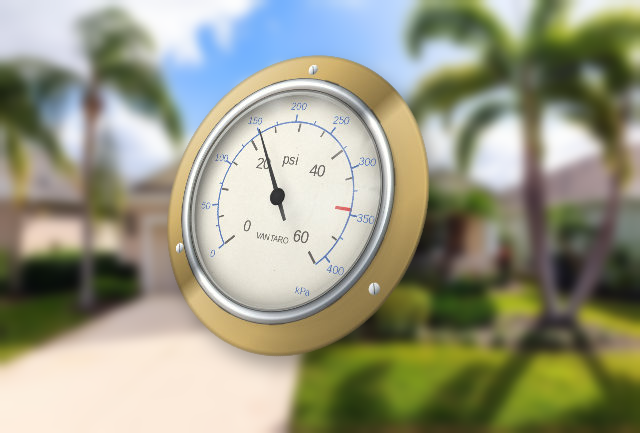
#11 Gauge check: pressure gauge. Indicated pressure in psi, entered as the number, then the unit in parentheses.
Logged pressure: 22.5 (psi)
